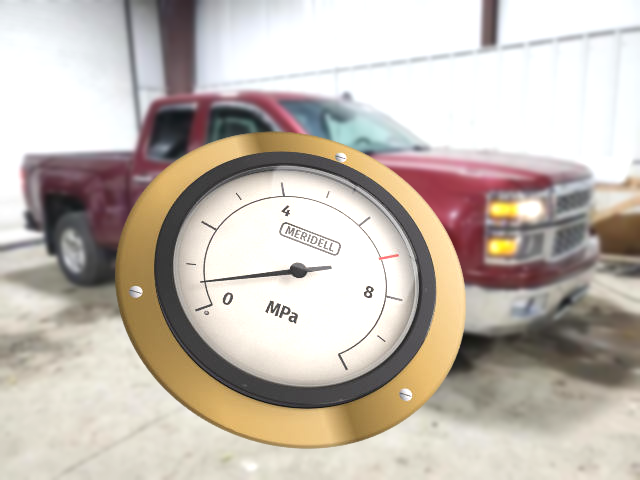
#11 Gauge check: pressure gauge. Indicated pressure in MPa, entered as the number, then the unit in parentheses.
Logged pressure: 0.5 (MPa)
